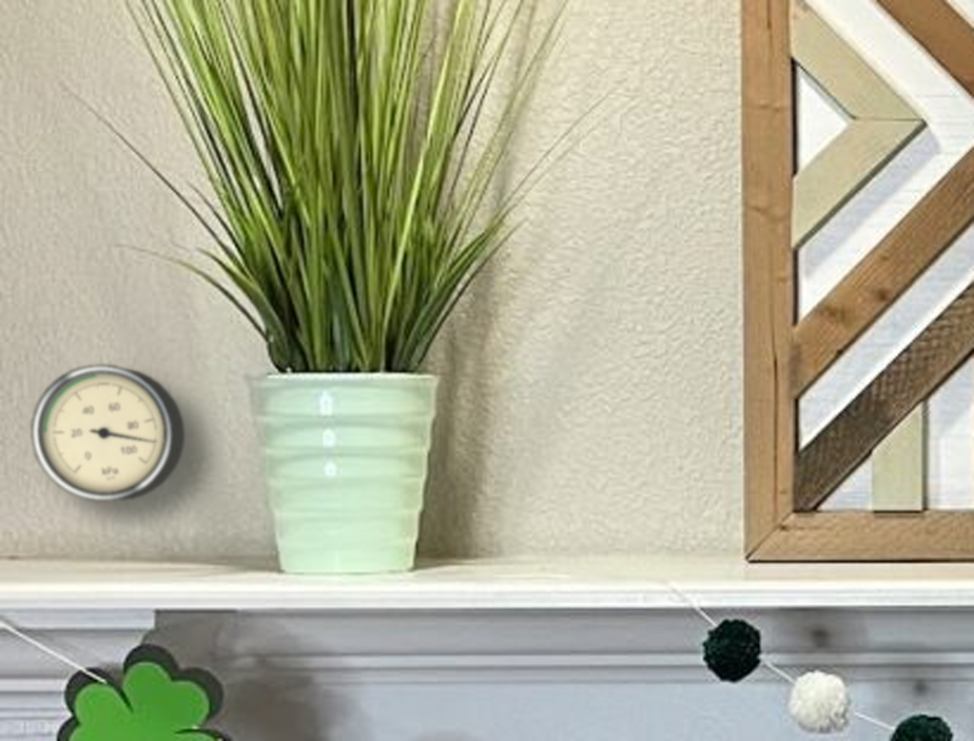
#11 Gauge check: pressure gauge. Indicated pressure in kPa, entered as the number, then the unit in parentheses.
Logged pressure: 90 (kPa)
